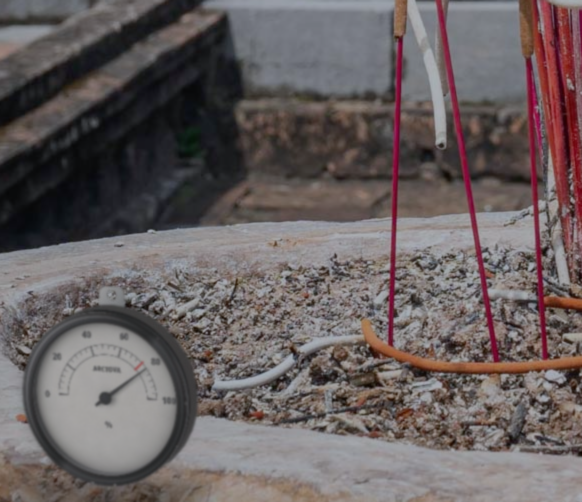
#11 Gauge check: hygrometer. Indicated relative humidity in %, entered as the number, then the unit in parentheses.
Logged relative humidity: 80 (%)
